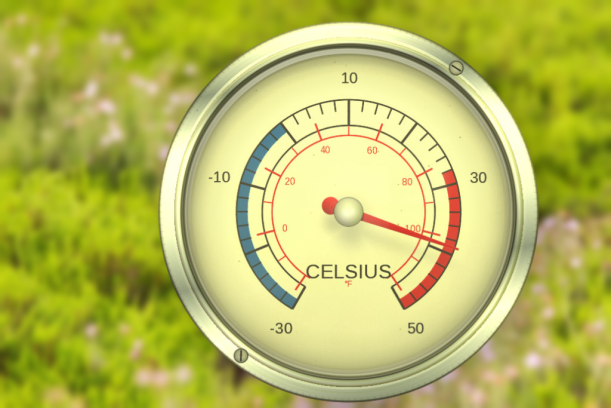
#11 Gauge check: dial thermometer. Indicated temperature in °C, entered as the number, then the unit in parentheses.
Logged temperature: 39 (°C)
